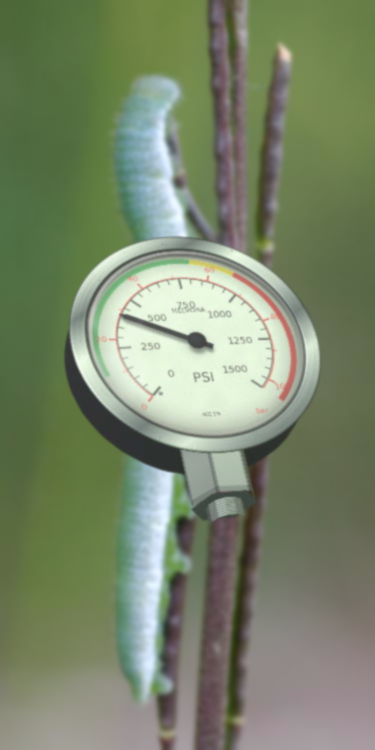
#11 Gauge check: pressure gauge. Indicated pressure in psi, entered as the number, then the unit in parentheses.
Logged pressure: 400 (psi)
